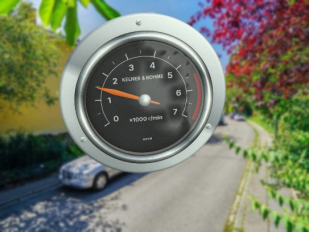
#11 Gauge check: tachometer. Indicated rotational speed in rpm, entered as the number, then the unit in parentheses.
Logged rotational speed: 1500 (rpm)
